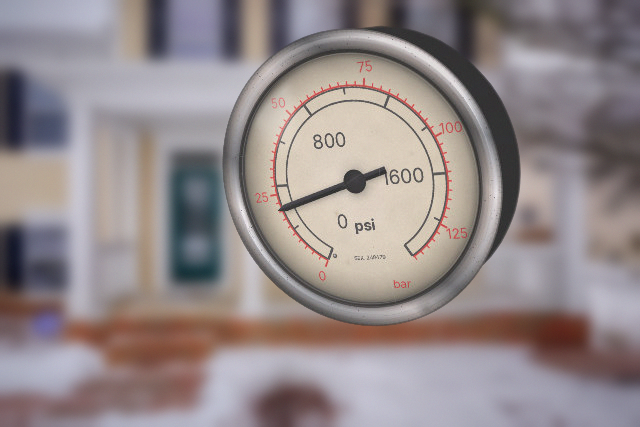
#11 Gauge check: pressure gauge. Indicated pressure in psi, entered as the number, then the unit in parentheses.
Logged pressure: 300 (psi)
